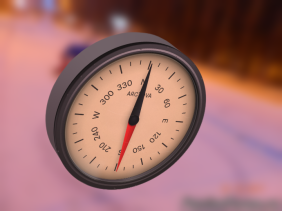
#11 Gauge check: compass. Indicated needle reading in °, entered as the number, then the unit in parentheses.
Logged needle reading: 180 (°)
